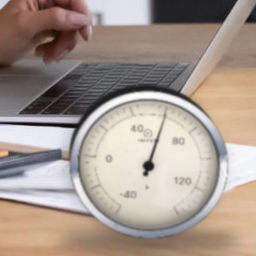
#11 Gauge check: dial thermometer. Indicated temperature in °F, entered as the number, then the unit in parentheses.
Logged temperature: 60 (°F)
